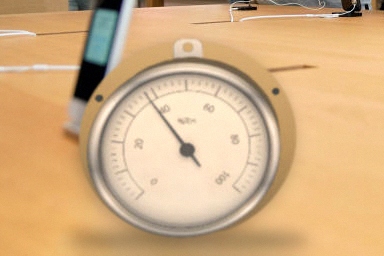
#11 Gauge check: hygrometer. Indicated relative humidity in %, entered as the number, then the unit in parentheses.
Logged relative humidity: 38 (%)
